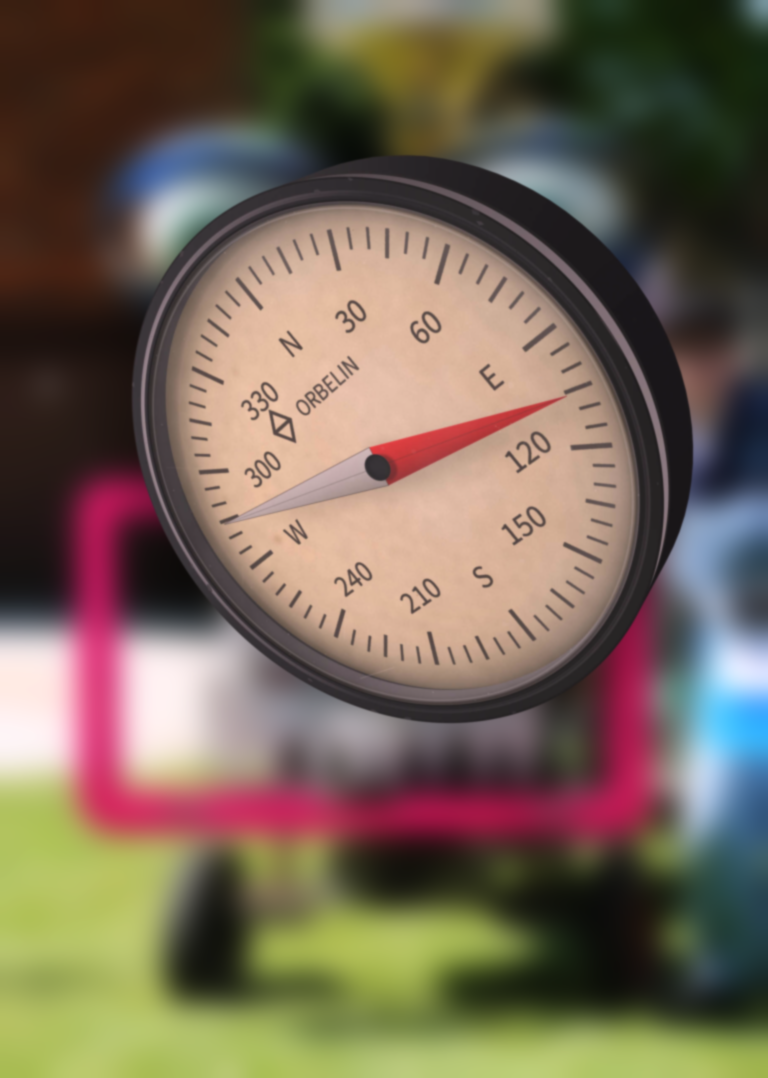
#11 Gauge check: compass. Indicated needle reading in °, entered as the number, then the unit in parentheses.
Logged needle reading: 105 (°)
